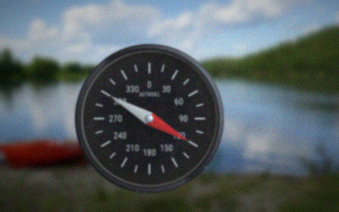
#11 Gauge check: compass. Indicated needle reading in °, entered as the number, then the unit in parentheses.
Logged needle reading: 120 (°)
